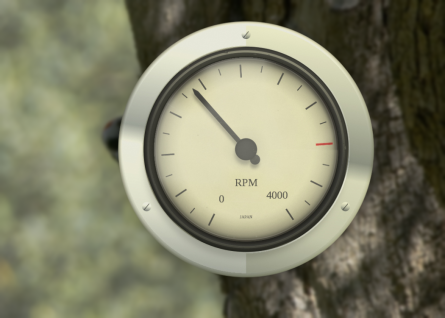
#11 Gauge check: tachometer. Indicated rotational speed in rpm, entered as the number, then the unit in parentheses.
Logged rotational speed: 1500 (rpm)
